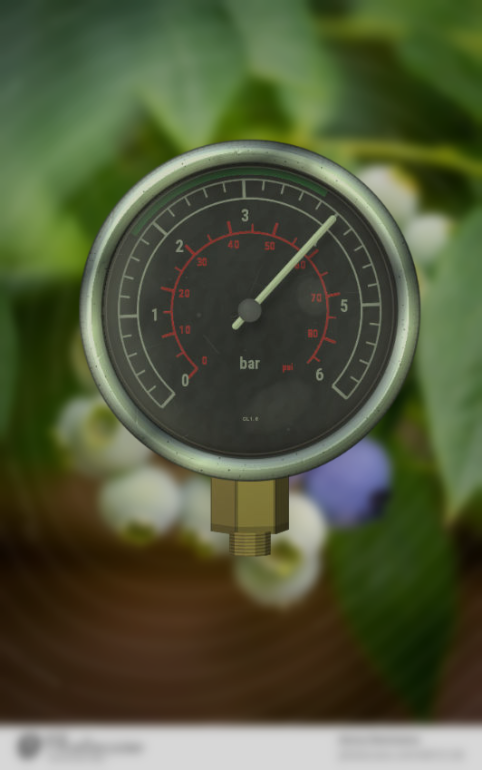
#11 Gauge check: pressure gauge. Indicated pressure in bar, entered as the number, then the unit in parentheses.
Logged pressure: 4 (bar)
